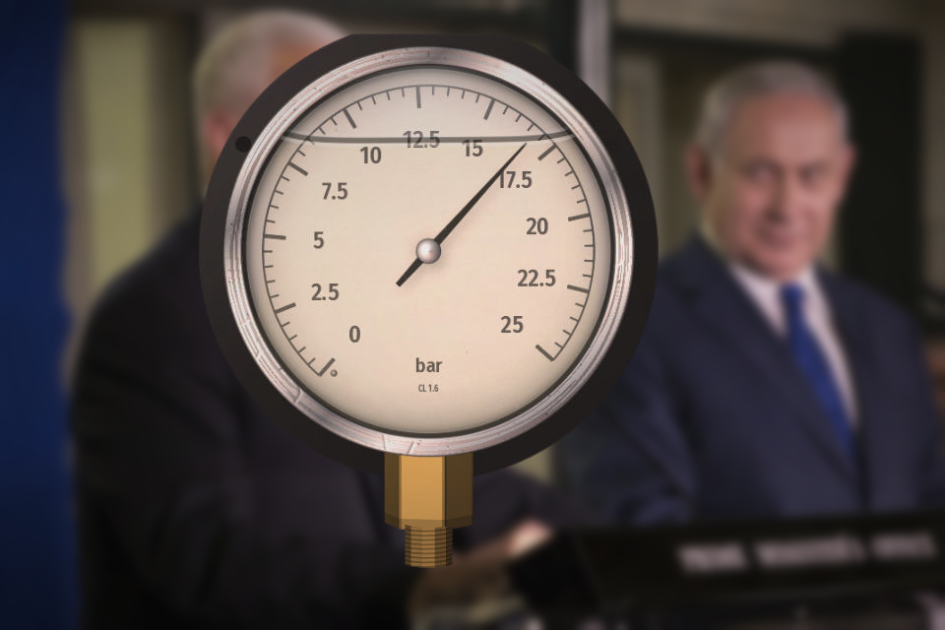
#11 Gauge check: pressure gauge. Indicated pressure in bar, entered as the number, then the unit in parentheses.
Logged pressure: 16.75 (bar)
